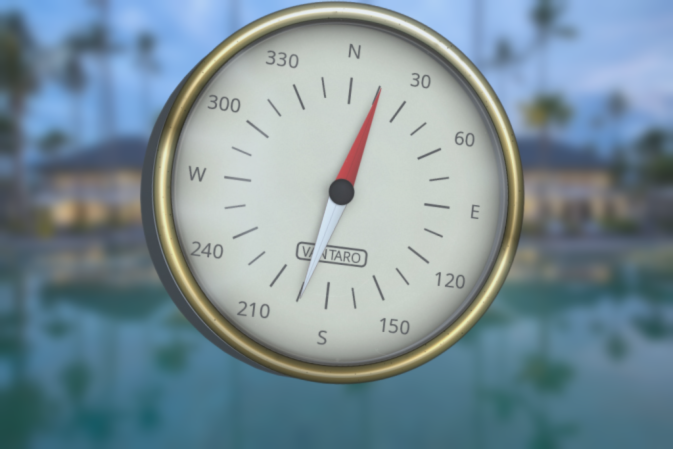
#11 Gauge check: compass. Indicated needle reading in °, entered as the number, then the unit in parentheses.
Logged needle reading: 15 (°)
